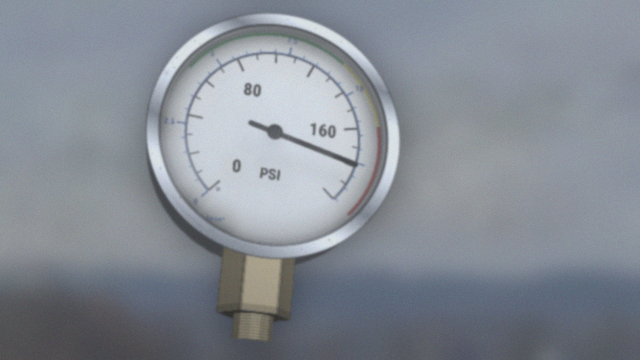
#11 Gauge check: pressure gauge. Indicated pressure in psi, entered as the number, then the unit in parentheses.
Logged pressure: 180 (psi)
